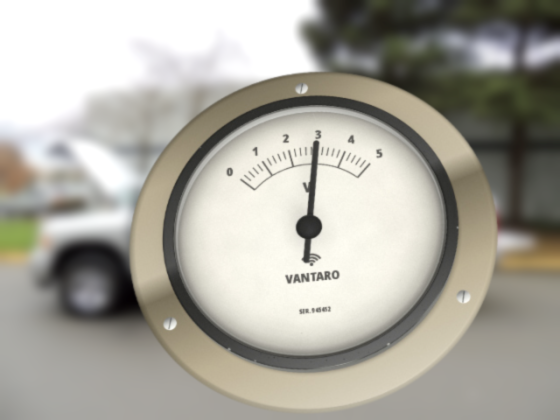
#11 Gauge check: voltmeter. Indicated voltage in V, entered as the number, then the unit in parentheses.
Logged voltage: 3 (V)
